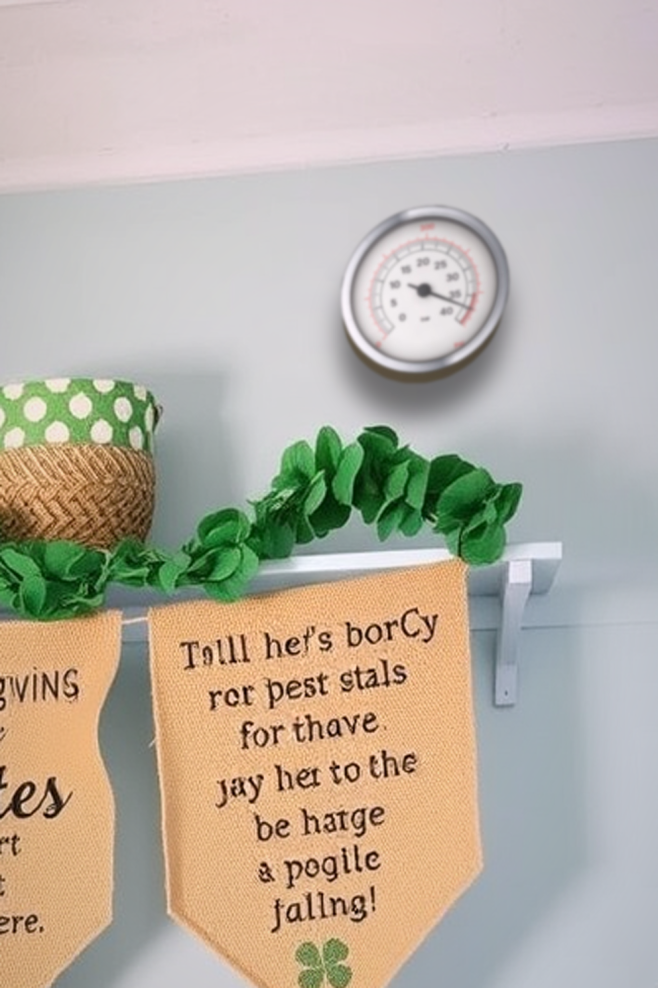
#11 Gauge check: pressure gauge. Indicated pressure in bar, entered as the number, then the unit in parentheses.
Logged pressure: 37.5 (bar)
